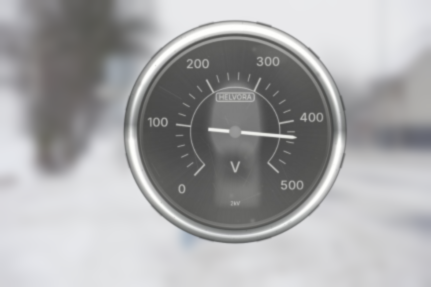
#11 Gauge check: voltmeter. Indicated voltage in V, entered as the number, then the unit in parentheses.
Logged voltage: 430 (V)
